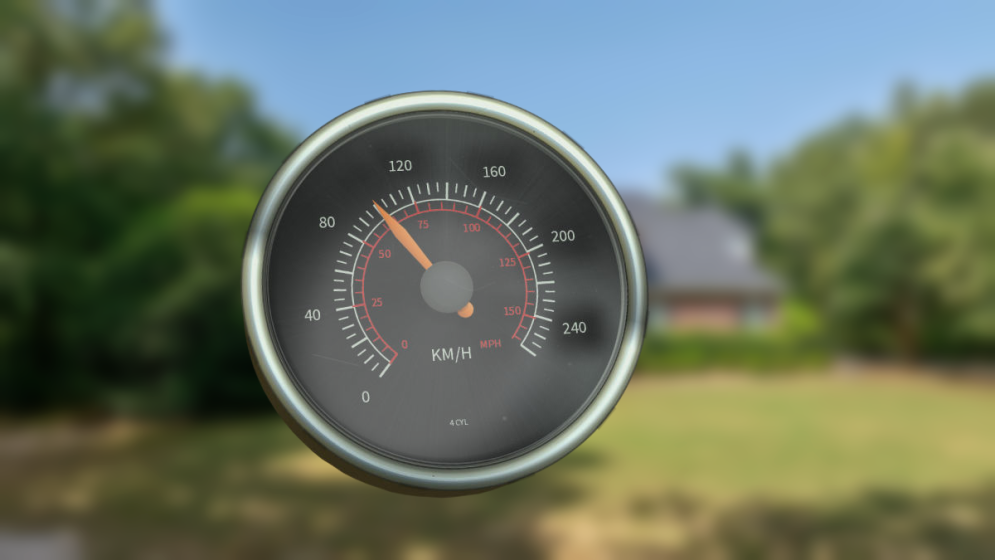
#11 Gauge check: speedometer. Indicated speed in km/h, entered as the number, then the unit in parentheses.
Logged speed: 100 (km/h)
